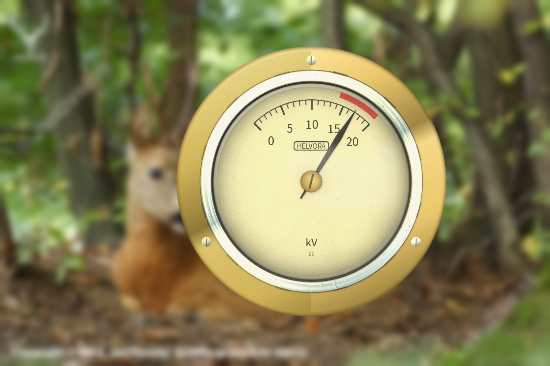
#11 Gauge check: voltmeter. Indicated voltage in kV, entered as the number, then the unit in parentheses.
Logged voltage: 17 (kV)
